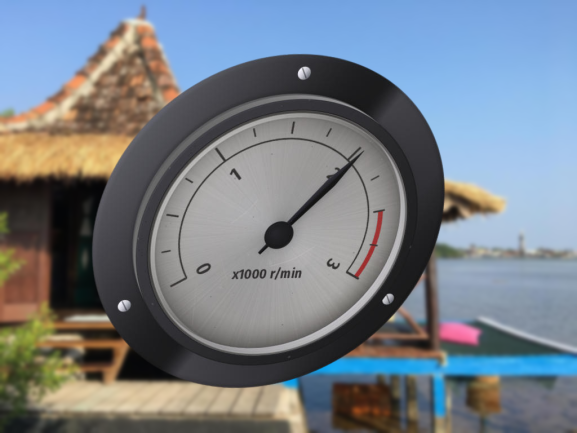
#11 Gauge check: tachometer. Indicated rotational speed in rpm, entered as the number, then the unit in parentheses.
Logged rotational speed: 2000 (rpm)
